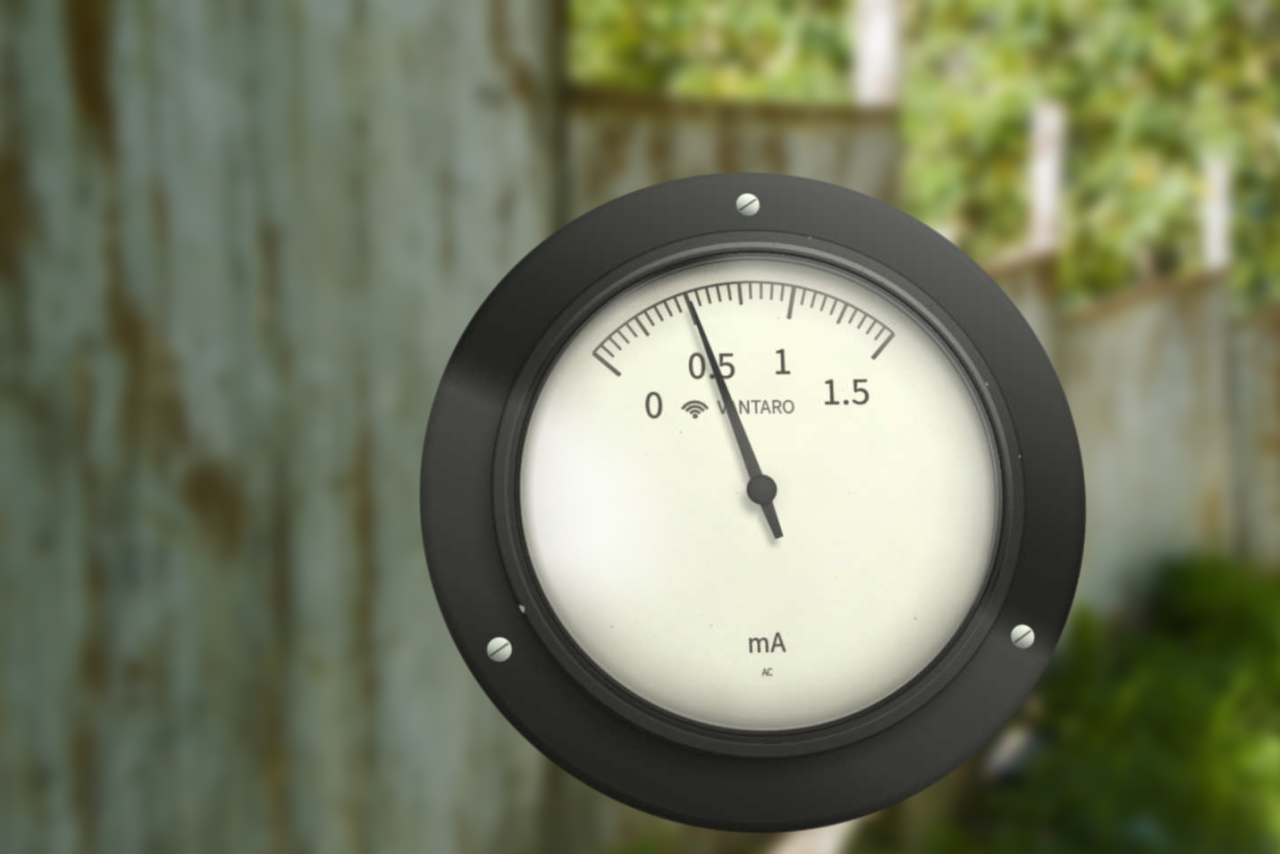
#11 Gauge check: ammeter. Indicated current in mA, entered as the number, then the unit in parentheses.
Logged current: 0.5 (mA)
